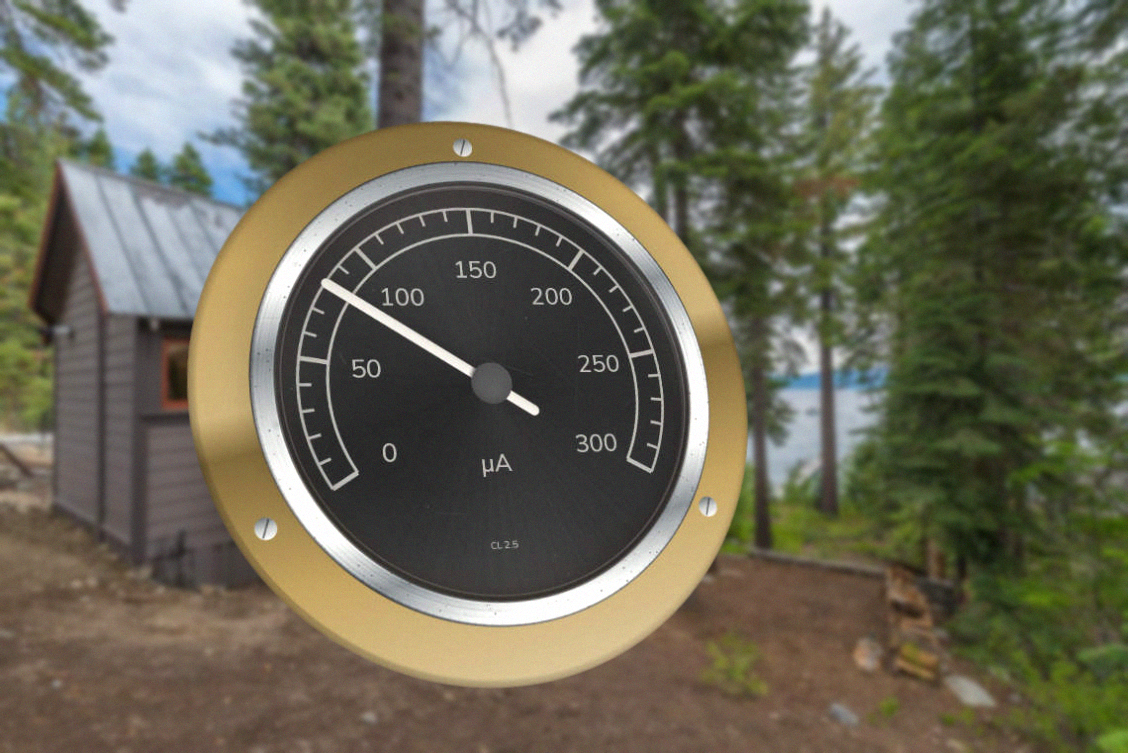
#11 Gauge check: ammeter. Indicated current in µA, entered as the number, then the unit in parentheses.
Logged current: 80 (µA)
